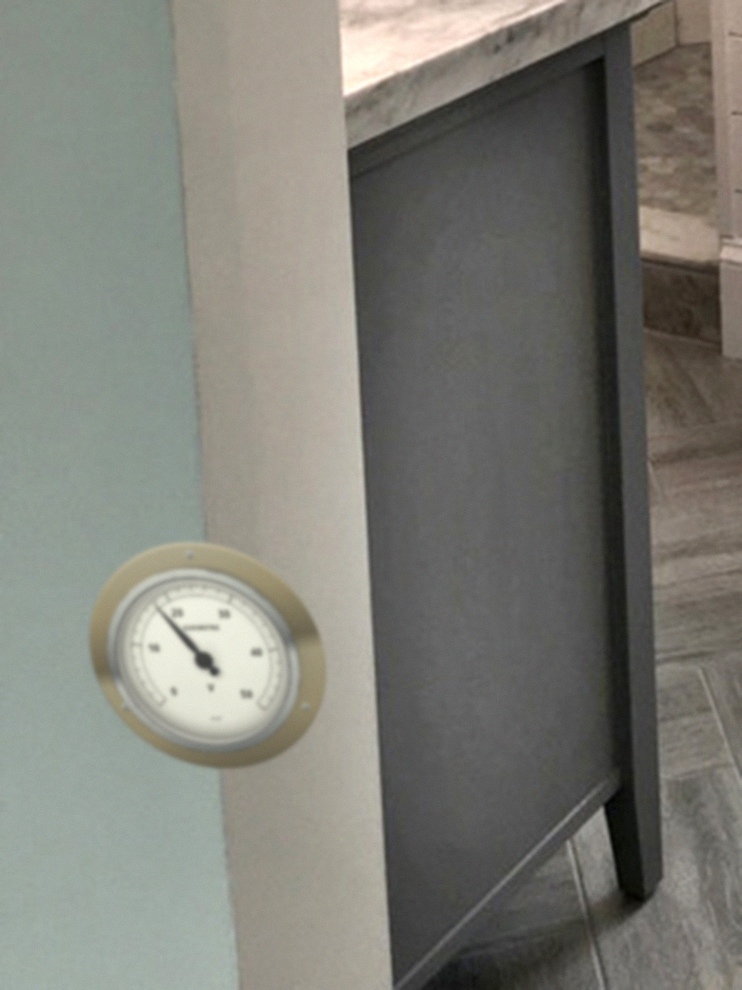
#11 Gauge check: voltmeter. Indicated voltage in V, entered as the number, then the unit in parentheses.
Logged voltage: 18 (V)
